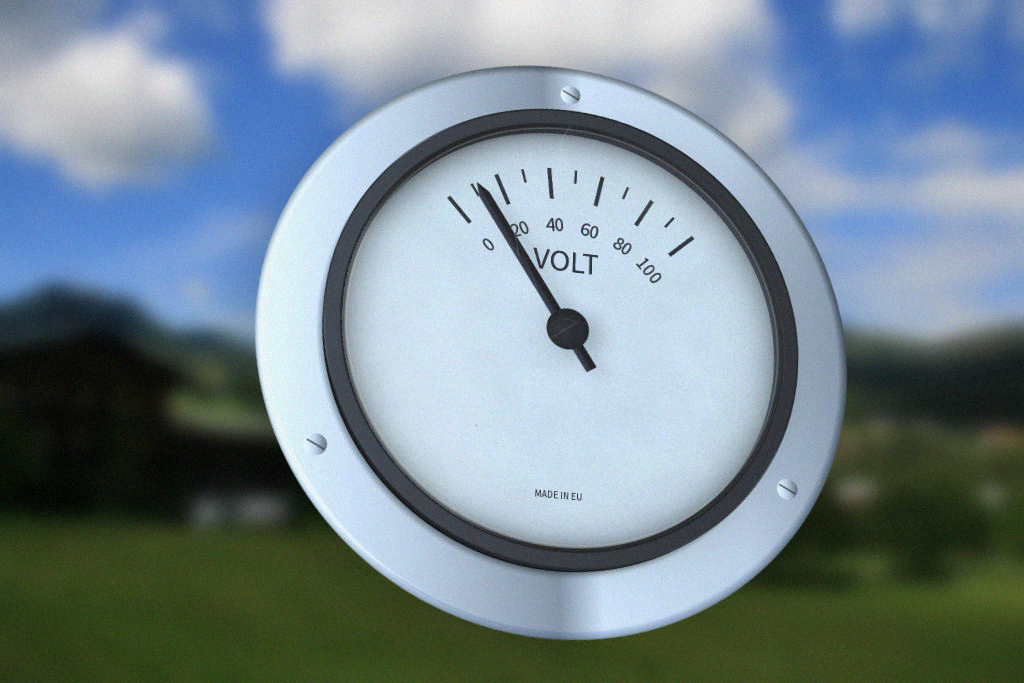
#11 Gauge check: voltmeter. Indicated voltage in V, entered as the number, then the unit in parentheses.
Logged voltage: 10 (V)
